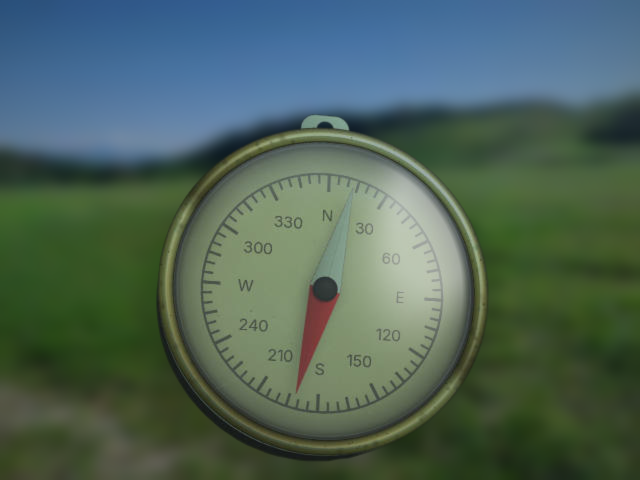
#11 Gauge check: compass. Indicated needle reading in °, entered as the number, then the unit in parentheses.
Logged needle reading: 192.5 (°)
